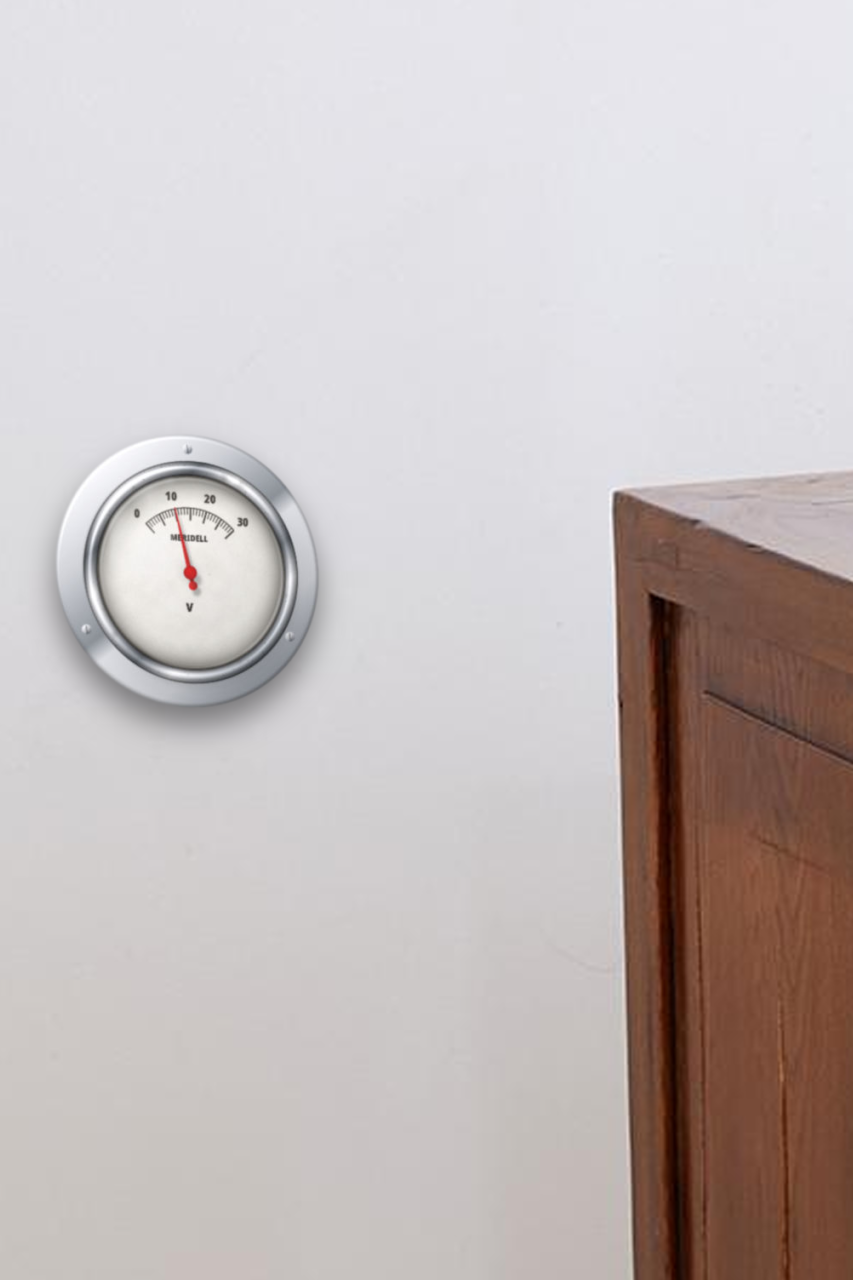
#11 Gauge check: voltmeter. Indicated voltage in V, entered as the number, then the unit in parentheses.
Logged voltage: 10 (V)
